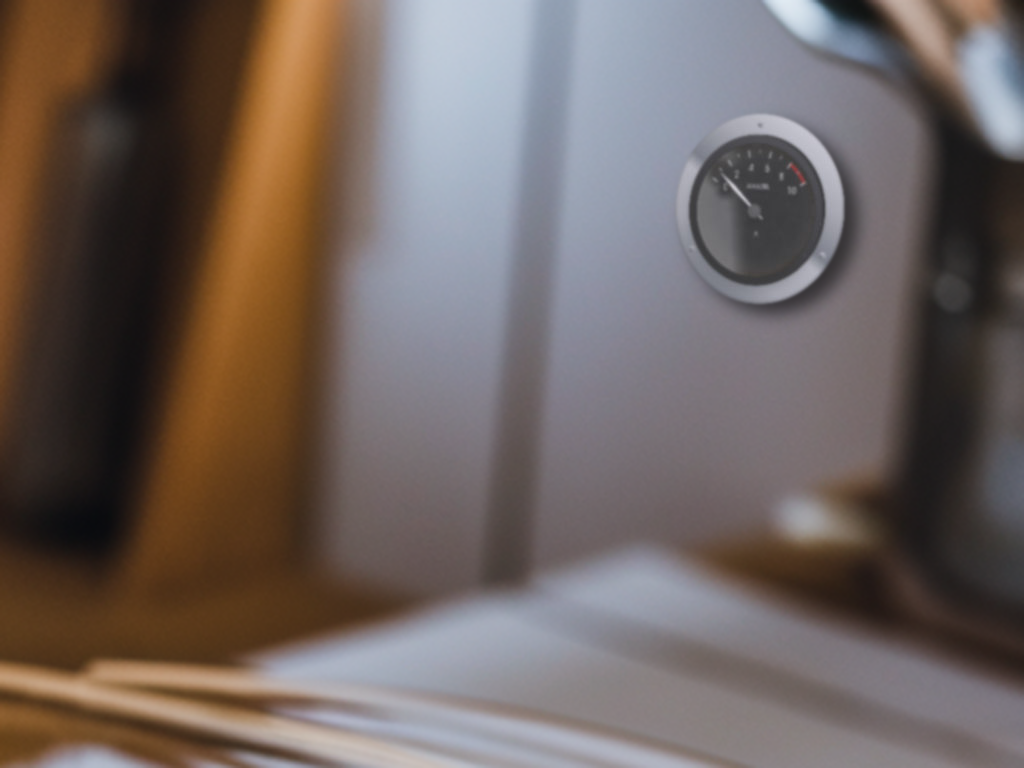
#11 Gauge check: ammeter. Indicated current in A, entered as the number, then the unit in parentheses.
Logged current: 1 (A)
